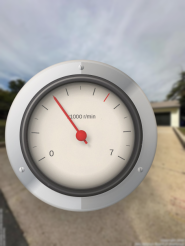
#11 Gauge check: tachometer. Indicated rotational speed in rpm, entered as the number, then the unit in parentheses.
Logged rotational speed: 2500 (rpm)
